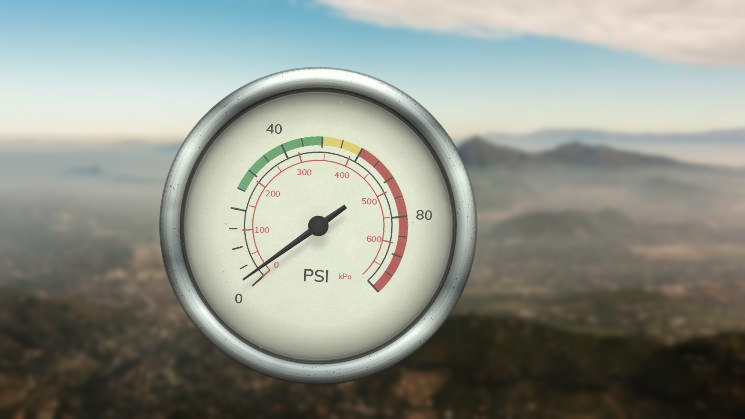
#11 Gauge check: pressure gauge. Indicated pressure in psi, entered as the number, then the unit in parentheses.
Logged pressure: 2.5 (psi)
